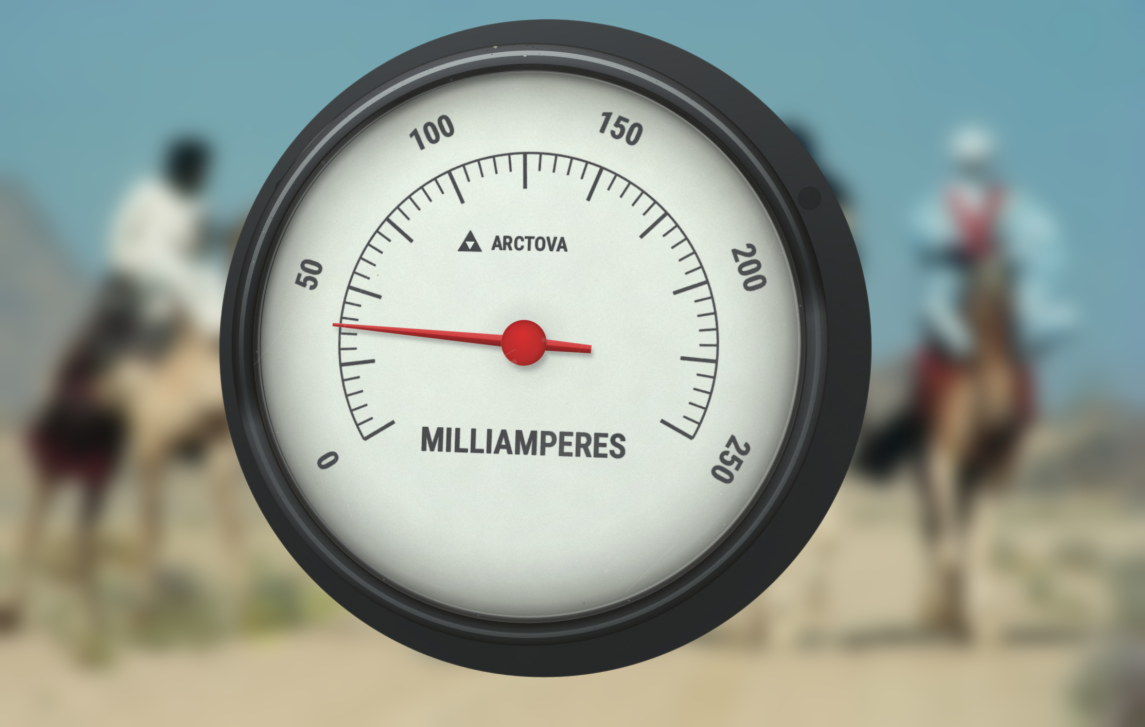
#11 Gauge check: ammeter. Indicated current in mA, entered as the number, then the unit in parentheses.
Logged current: 37.5 (mA)
